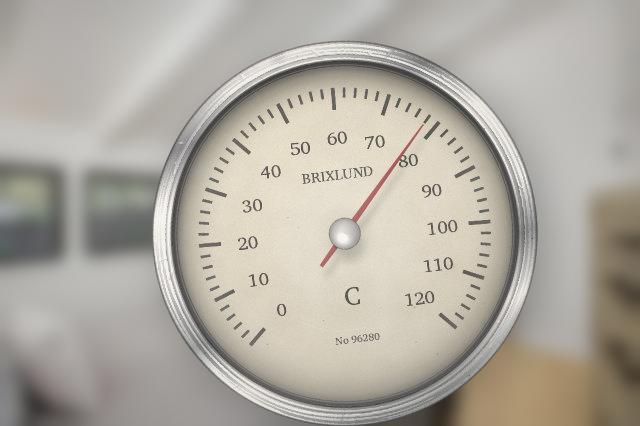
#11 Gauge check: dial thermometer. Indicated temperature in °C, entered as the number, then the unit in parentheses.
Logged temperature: 78 (°C)
